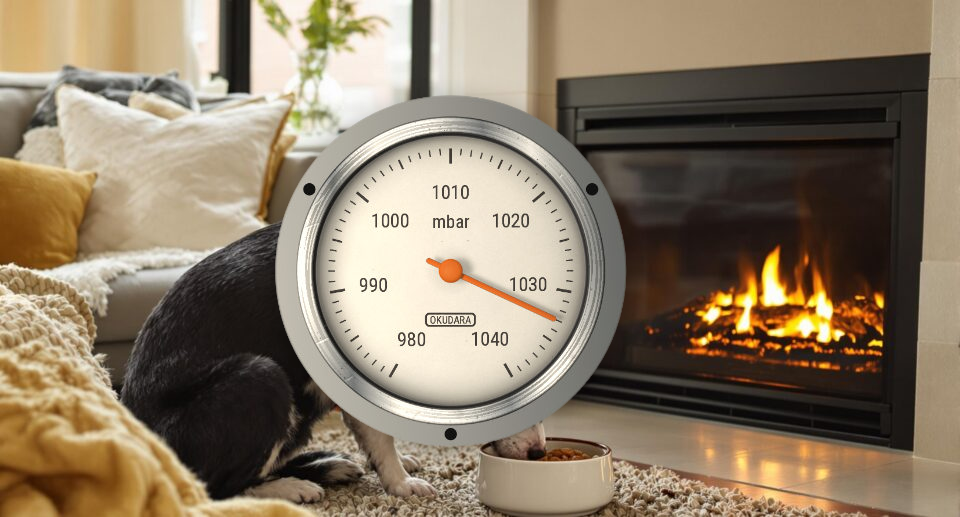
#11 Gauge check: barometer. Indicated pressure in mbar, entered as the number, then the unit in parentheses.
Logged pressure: 1033 (mbar)
